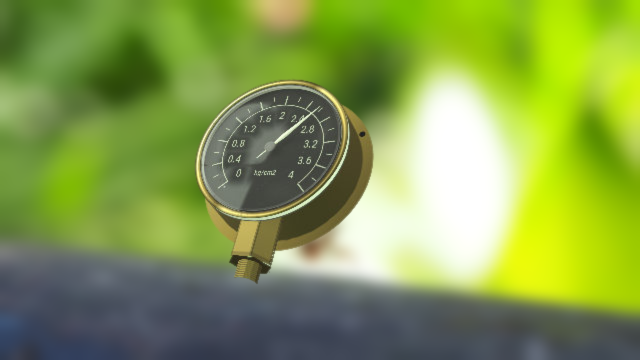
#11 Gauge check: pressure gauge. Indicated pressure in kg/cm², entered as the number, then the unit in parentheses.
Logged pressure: 2.6 (kg/cm²)
